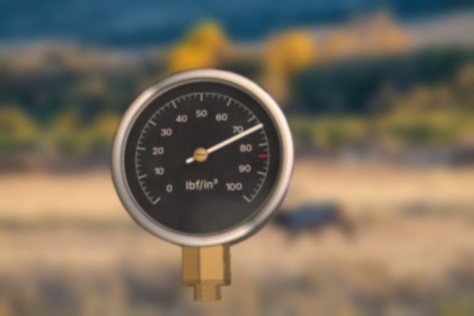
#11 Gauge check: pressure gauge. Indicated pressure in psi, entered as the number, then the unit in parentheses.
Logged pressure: 74 (psi)
